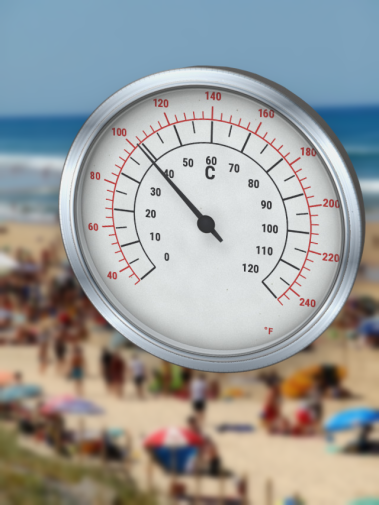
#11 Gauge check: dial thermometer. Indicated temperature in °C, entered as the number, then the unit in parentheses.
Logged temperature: 40 (°C)
